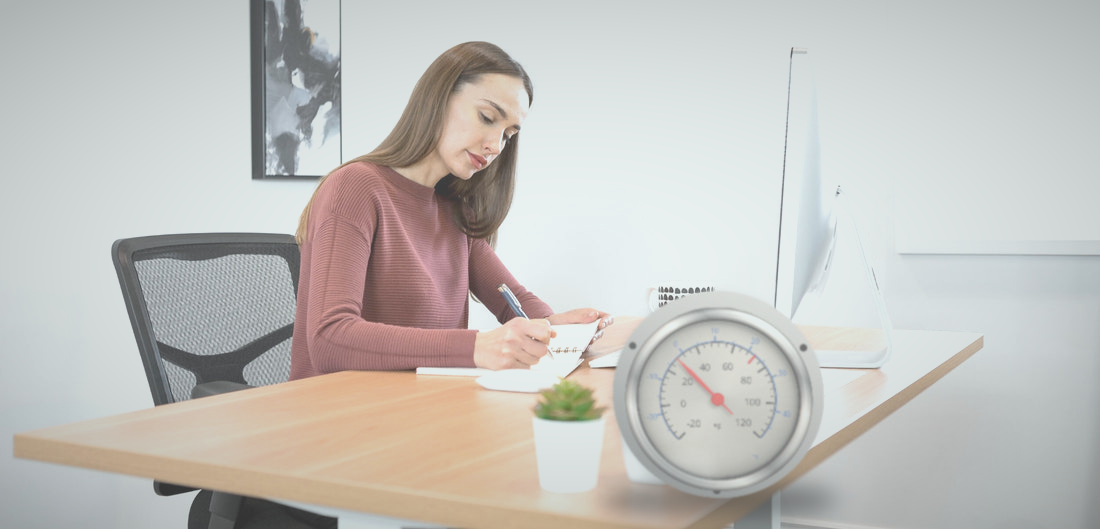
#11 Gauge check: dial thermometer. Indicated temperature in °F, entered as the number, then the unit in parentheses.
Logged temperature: 28 (°F)
